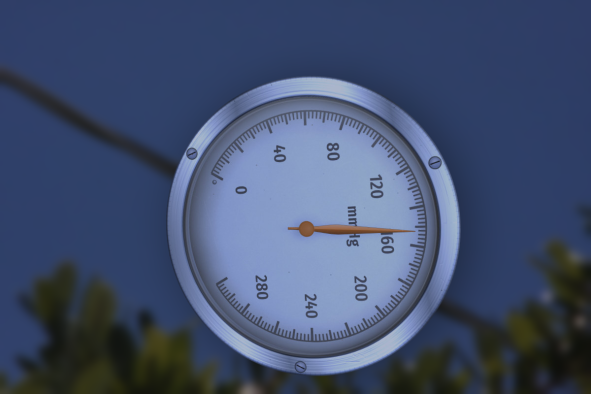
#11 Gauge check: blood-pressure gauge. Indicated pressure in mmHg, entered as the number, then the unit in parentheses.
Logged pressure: 152 (mmHg)
